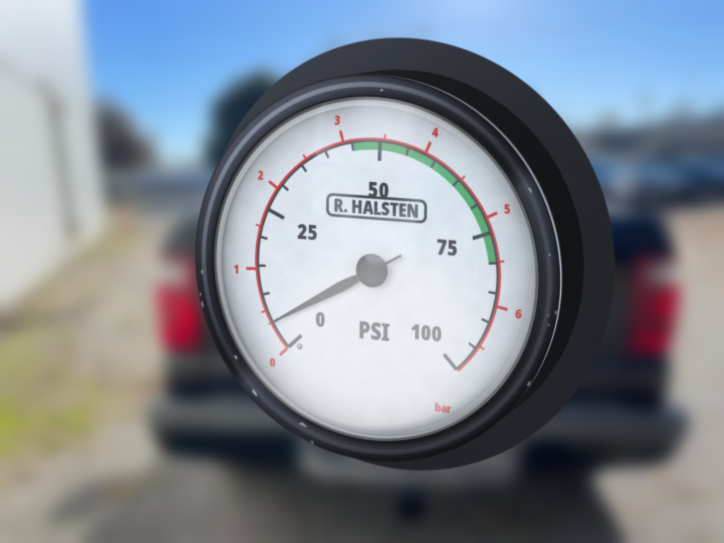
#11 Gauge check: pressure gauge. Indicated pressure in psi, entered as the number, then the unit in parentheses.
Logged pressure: 5 (psi)
